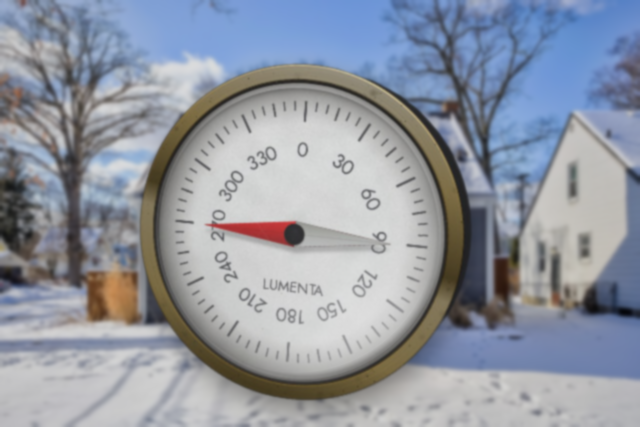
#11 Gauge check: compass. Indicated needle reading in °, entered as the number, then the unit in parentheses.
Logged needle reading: 270 (°)
